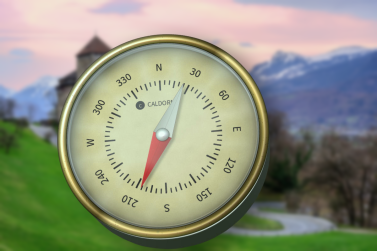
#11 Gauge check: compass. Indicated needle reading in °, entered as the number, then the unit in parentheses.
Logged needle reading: 205 (°)
